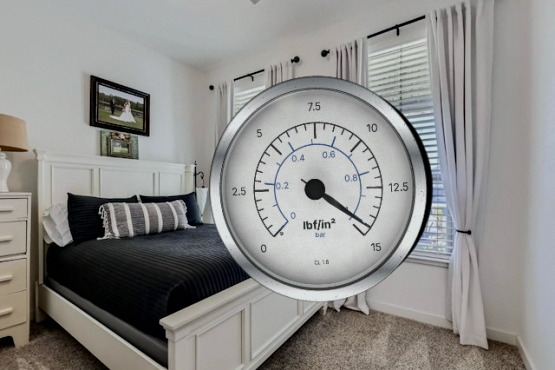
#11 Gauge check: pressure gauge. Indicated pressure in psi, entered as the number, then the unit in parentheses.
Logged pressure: 14.5 (psi)
